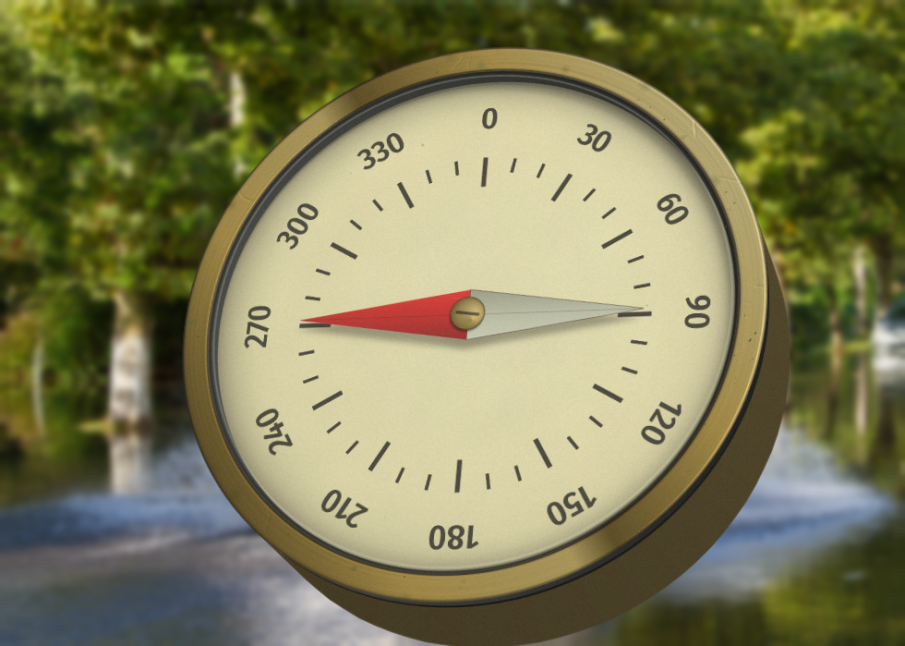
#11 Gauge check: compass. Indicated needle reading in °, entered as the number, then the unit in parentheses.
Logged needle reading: 270 (°)
